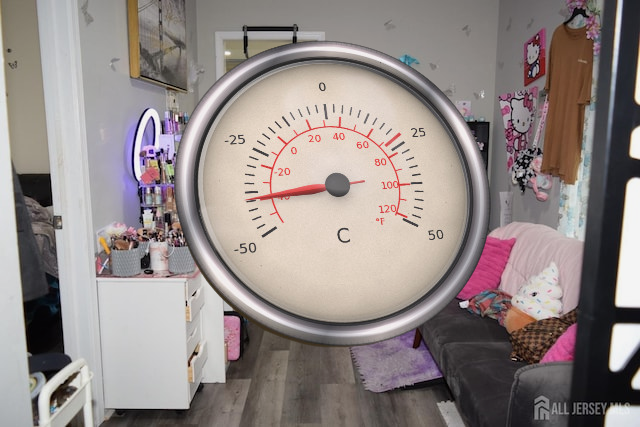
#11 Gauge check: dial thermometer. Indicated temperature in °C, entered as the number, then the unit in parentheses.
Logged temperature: -40 (°C)
